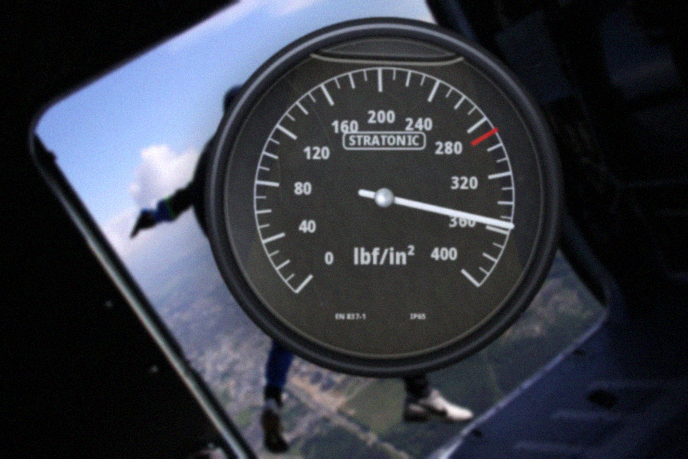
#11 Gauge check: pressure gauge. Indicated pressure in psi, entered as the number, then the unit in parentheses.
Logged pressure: 355 (psi)
